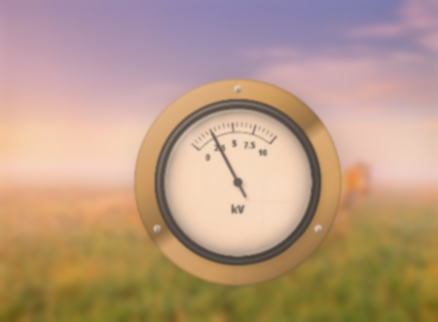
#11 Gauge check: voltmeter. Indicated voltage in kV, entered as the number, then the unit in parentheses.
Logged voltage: 2.5 (kV)
